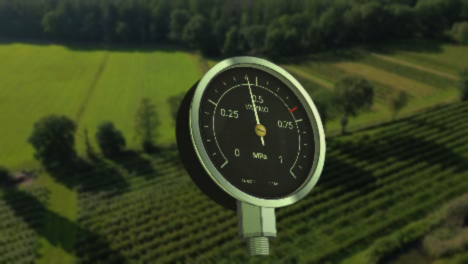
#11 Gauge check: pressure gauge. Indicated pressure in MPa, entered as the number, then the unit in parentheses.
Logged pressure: 0.45 (MPa)
